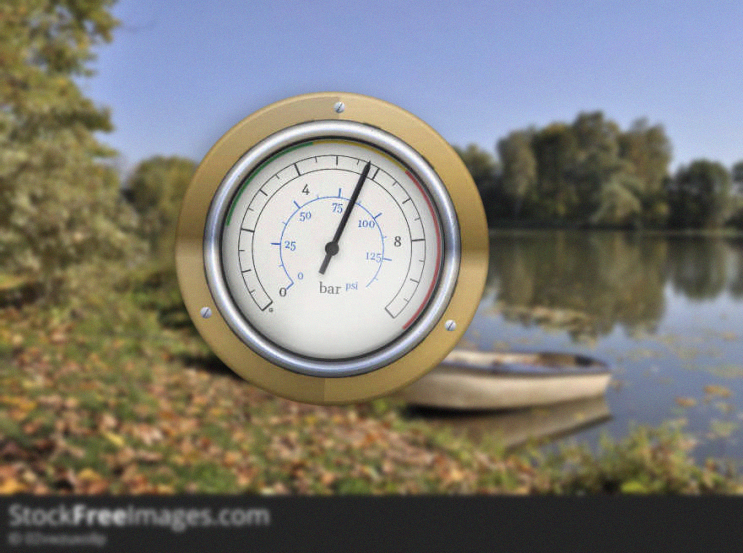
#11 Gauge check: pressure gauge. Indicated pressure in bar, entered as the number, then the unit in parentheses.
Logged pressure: 5.75 (bar)
